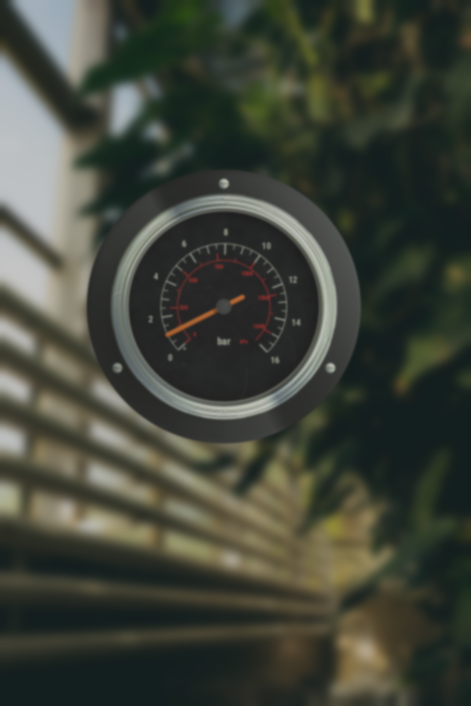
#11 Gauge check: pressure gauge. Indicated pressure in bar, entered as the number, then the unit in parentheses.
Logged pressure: 1 (bar)
